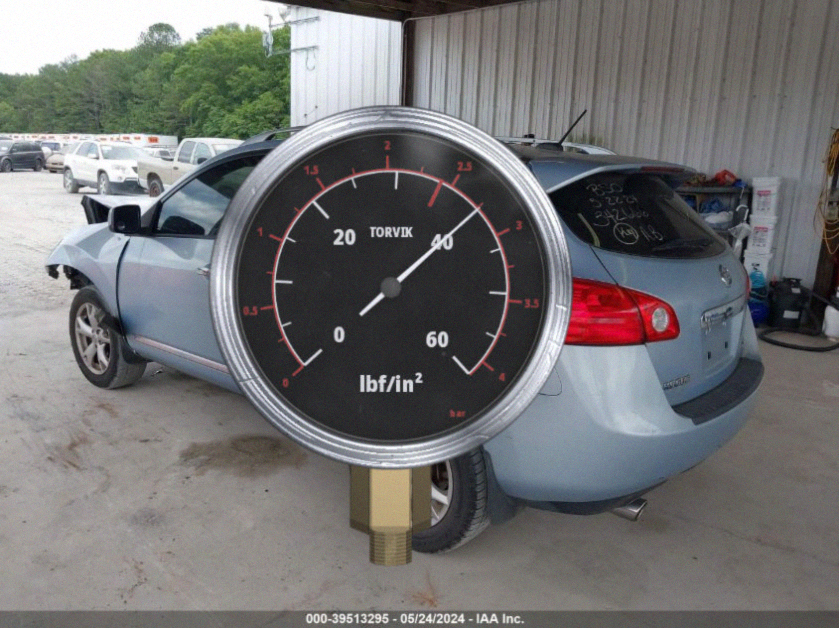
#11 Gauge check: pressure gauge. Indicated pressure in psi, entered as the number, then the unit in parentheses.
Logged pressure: 40 (psi)
